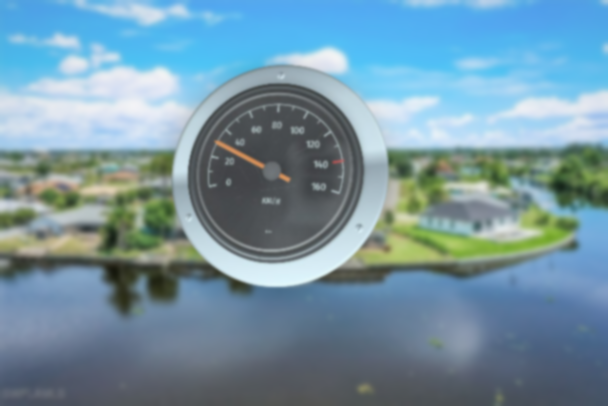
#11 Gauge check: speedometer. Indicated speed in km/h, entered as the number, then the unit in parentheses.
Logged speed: 30 (km/h)
